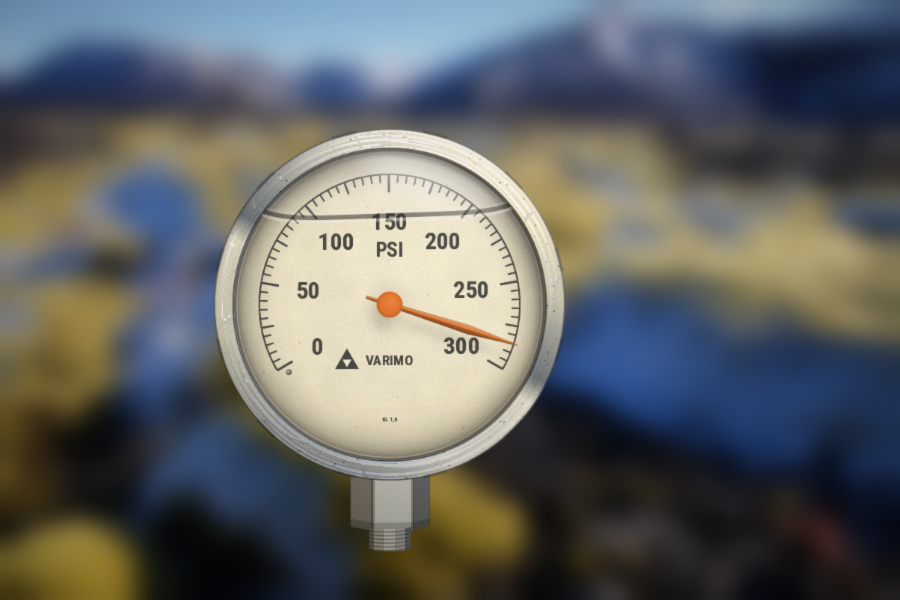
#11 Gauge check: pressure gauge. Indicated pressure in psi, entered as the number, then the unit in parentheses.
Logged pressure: 285 (psi)
